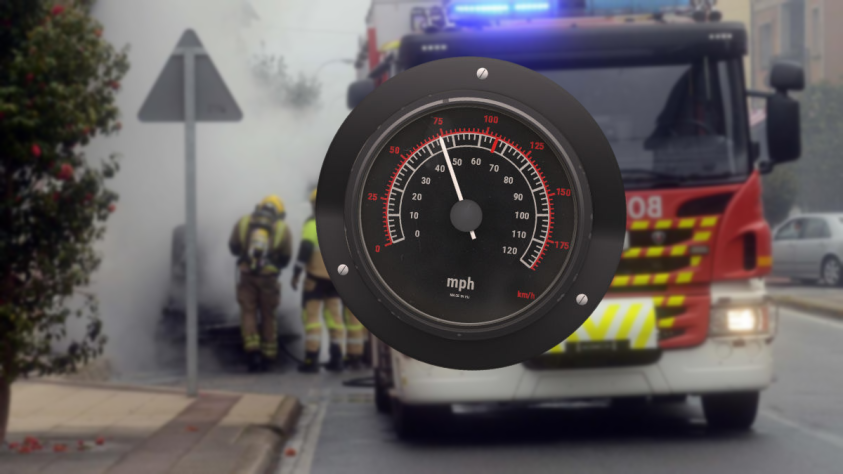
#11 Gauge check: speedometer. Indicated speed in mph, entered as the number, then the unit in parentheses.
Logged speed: 46 (mph)
